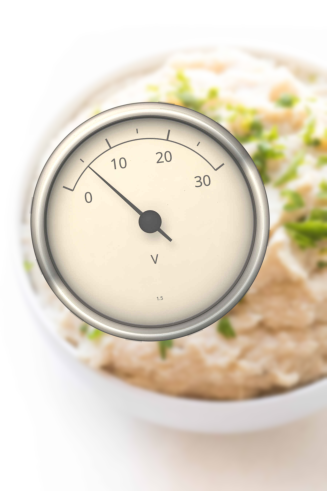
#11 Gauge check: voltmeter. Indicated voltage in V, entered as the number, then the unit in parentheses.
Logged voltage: 5 (V)
